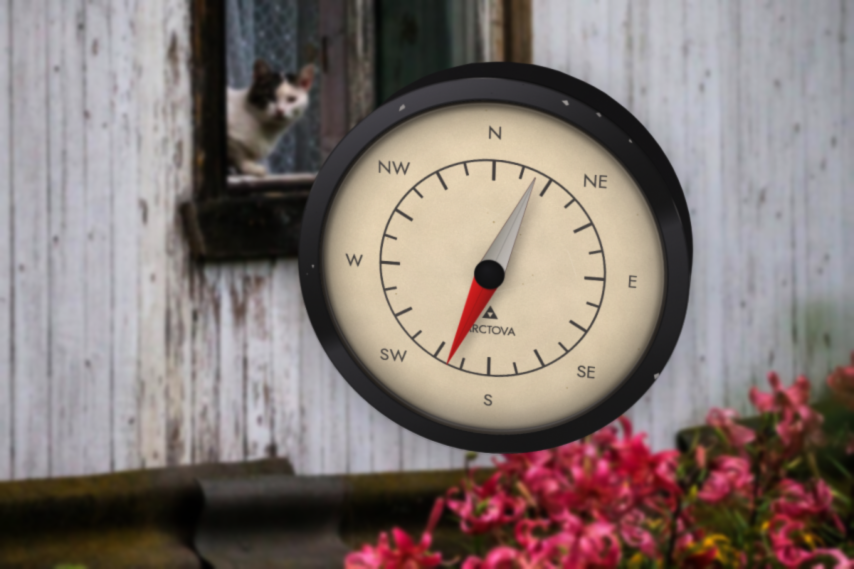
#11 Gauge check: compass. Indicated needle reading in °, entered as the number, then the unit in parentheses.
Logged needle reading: 202.5 (°)
